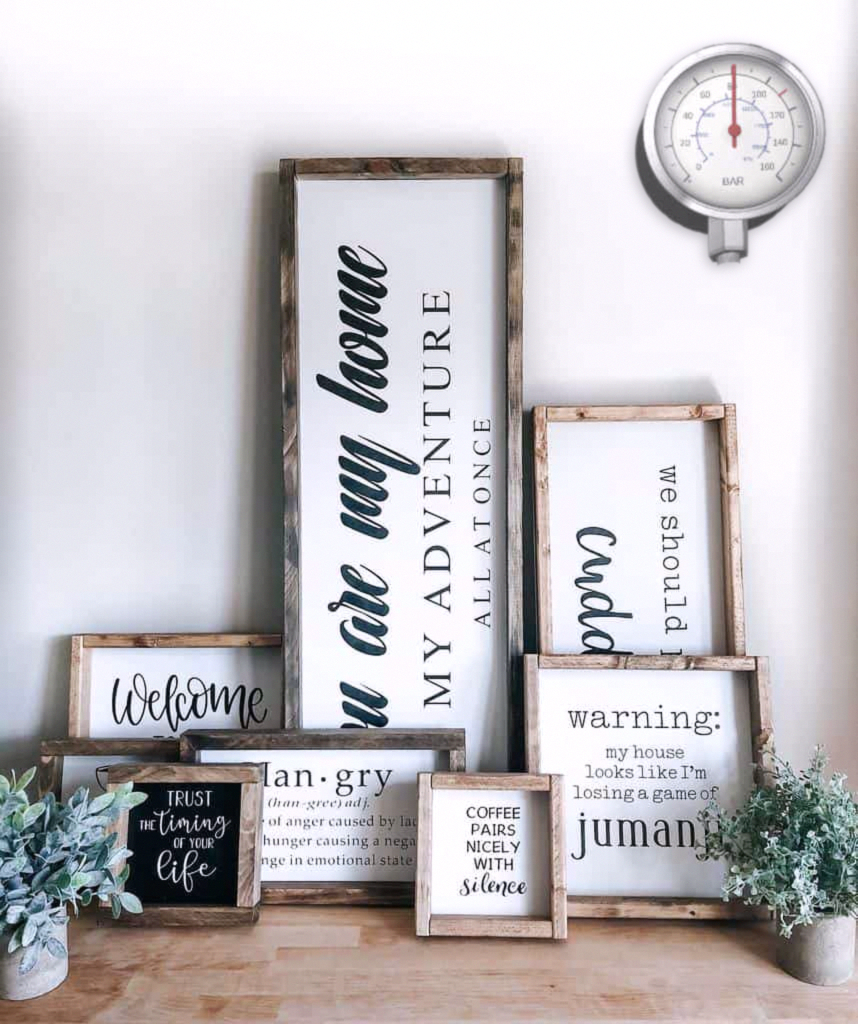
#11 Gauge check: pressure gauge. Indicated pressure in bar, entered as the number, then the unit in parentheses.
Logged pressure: 80 (bar)
